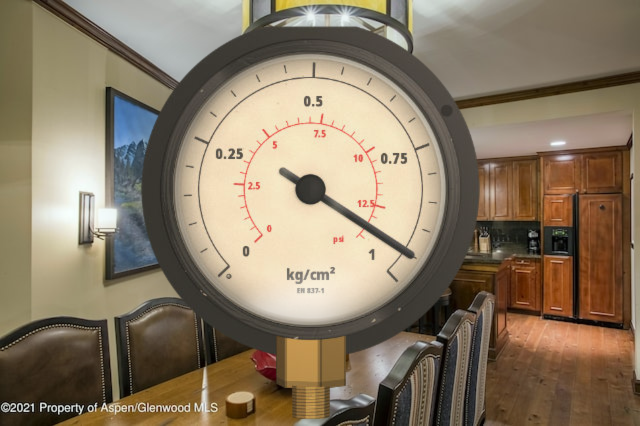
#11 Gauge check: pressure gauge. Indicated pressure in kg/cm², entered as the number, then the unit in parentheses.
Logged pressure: 0.95 (kg/cm²)
